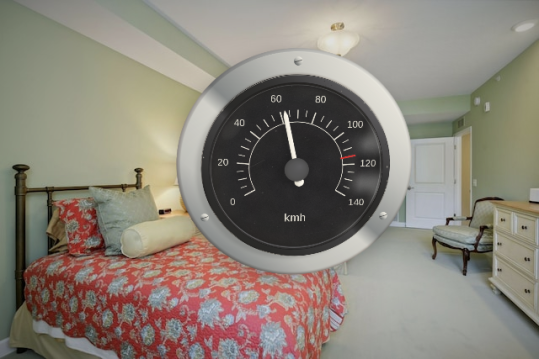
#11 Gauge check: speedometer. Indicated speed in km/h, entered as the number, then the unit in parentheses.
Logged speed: 62.5 (km/h)
